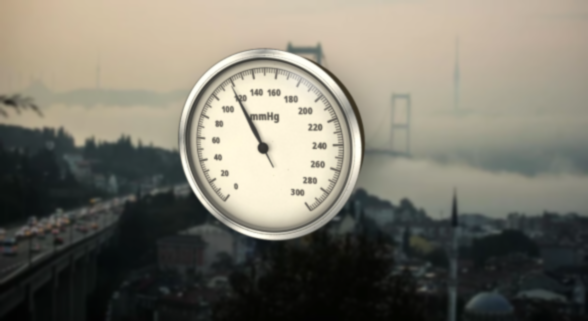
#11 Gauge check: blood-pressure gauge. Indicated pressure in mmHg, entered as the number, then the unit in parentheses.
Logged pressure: 120 (mmHg)
